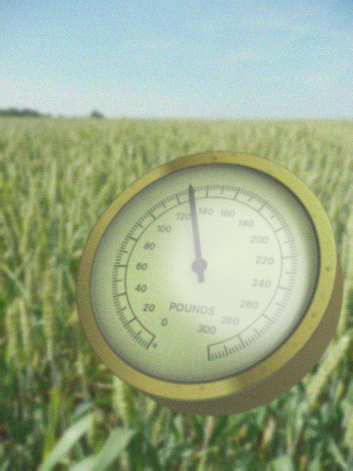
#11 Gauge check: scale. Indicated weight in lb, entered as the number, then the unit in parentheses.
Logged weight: 130 (lb)
